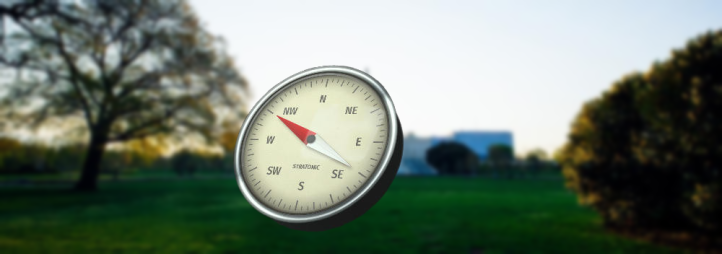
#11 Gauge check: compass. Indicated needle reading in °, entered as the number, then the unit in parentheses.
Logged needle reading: 300 (°)
